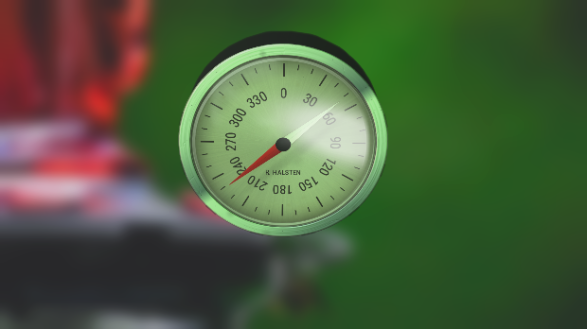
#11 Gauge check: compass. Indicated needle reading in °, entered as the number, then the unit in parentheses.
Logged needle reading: 230 (°)
